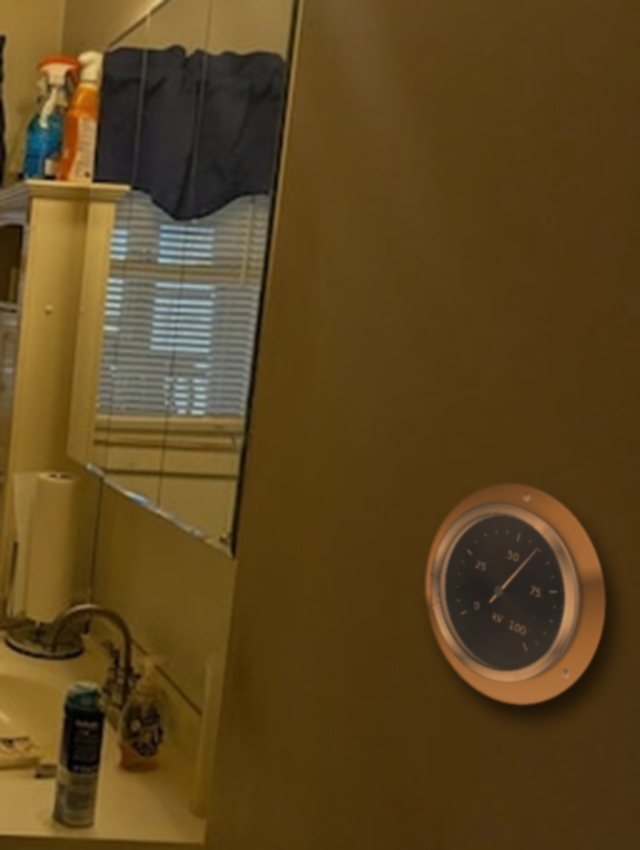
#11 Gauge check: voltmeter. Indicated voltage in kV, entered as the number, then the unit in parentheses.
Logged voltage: 60 (kV)
